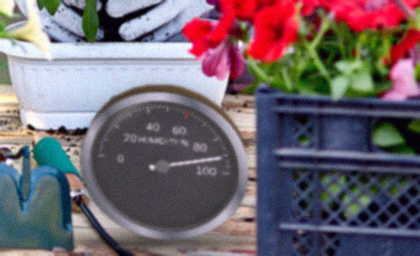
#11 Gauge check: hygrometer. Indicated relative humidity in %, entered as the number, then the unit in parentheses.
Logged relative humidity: 90 (%)
